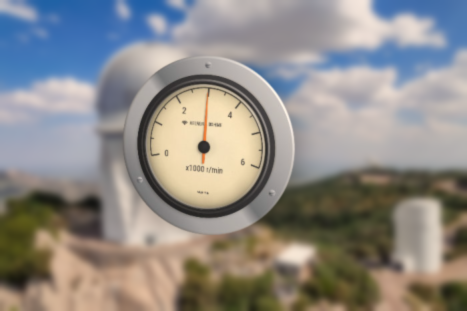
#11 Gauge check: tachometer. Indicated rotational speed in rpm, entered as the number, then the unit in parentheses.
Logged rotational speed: 3000 (rpm)
